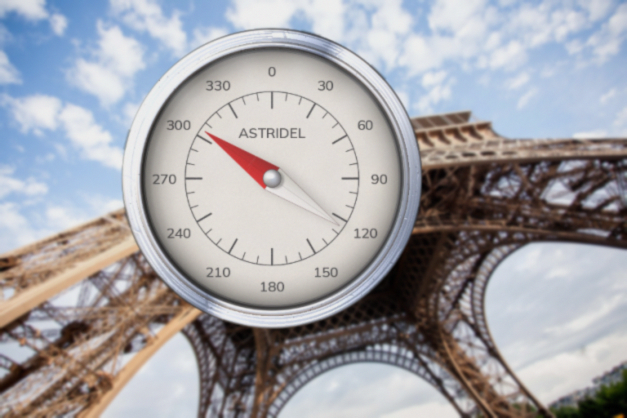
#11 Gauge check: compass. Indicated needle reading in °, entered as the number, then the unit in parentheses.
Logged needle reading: 305 (°)
